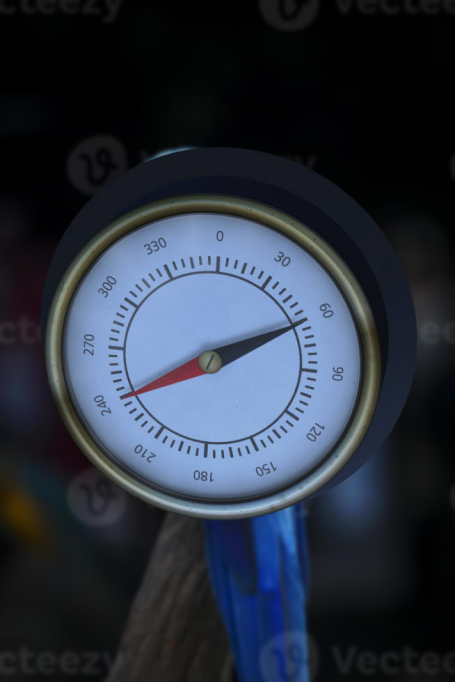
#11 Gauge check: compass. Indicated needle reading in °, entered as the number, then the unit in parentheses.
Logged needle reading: 240 (°)
